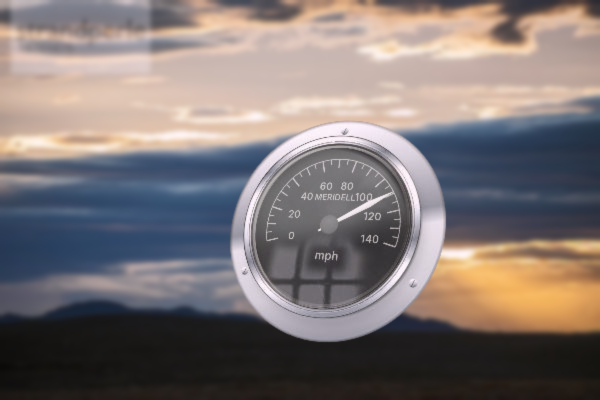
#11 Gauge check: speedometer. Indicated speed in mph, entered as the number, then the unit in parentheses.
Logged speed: 110 (mph)
